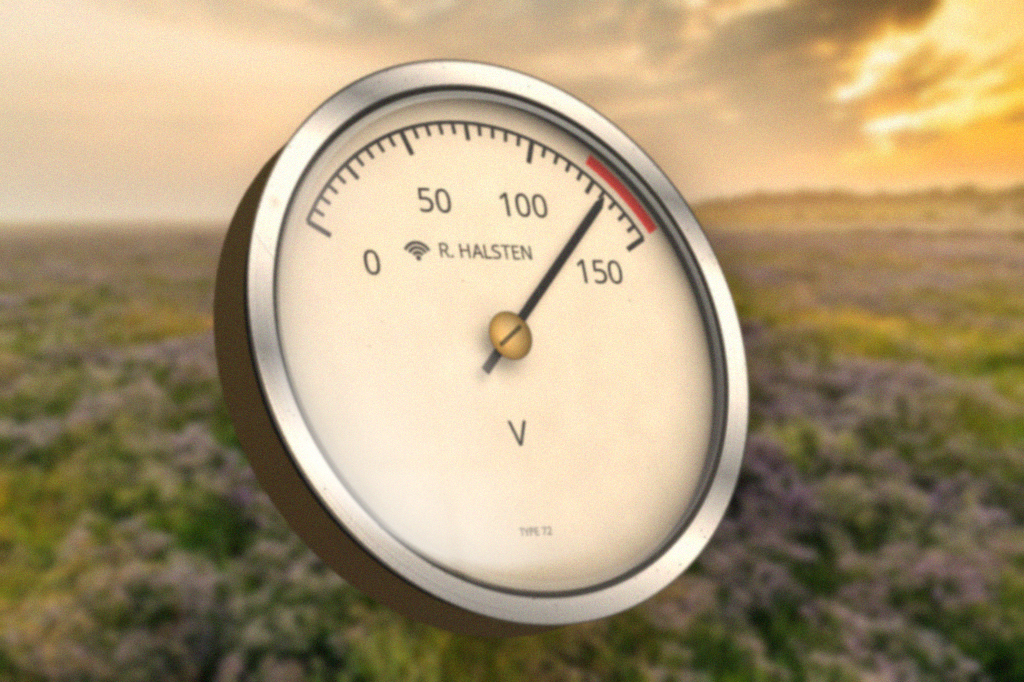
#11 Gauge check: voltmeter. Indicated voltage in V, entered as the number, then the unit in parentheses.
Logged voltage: 130 (V)
